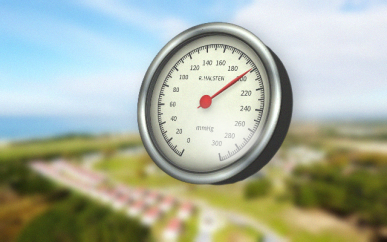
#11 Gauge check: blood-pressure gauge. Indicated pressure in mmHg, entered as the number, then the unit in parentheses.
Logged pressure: 200 (mmHg)
